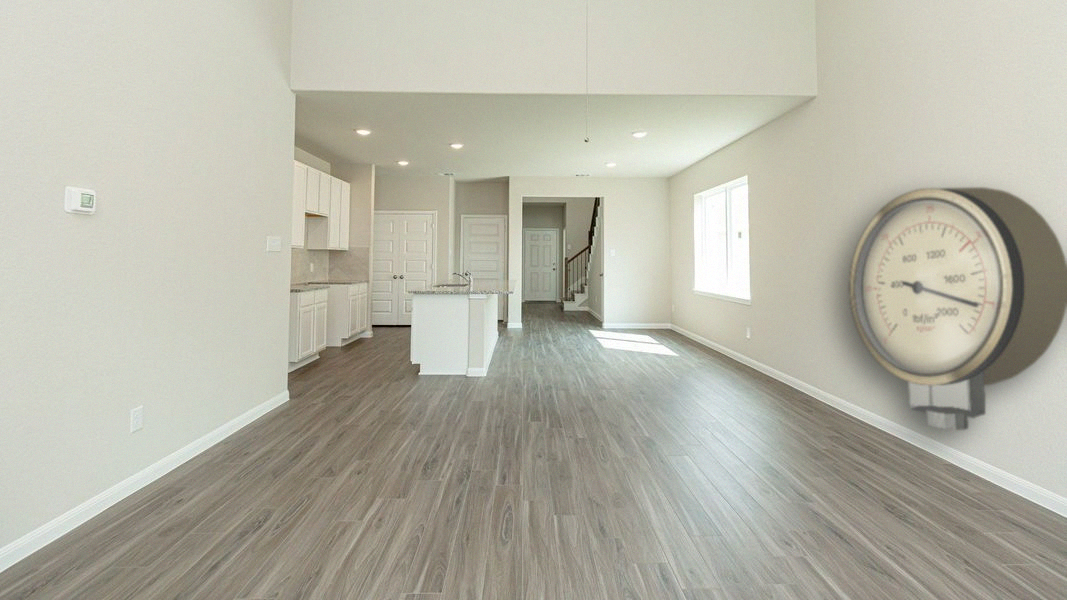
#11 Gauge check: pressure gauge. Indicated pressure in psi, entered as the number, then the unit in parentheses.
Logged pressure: 1800 (psi)
